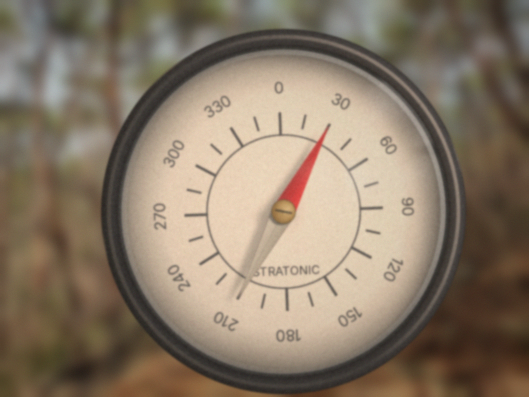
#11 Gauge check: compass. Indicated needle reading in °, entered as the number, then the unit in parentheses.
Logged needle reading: 30 (°)
